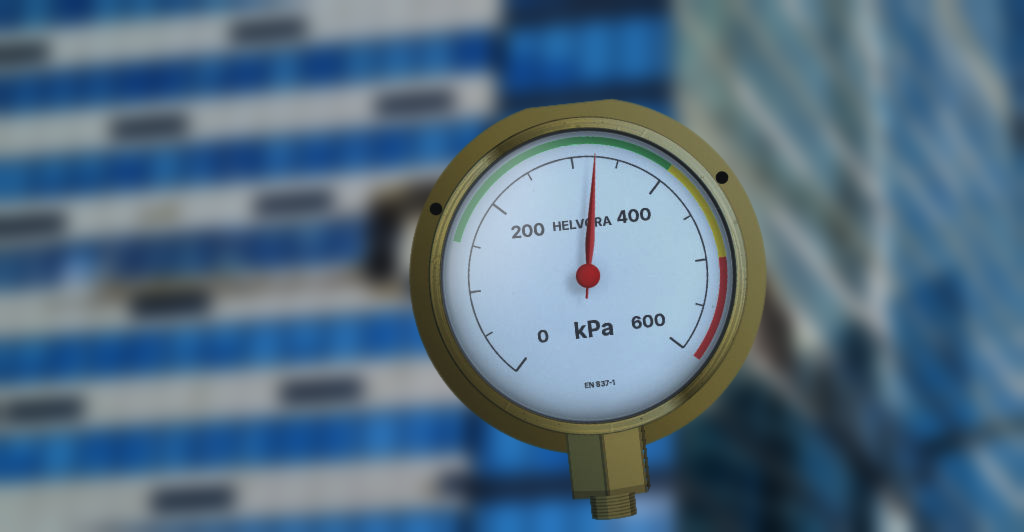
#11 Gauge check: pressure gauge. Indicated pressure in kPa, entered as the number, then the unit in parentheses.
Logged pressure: 325 (kPa)
